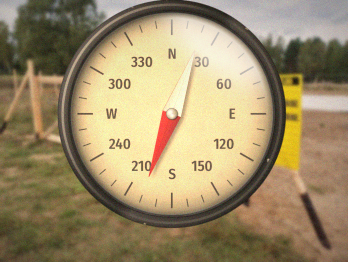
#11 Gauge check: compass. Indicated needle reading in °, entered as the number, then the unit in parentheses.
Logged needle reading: 200 (°)
